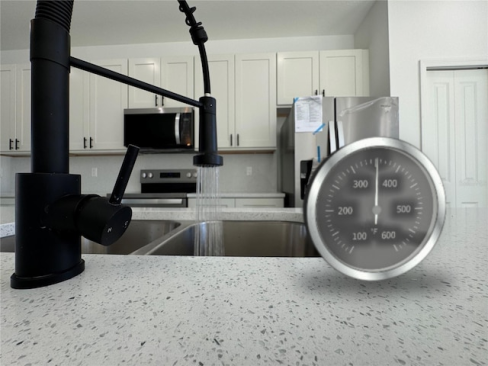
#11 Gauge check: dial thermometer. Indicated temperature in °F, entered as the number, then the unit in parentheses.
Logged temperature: 350 (°F)
